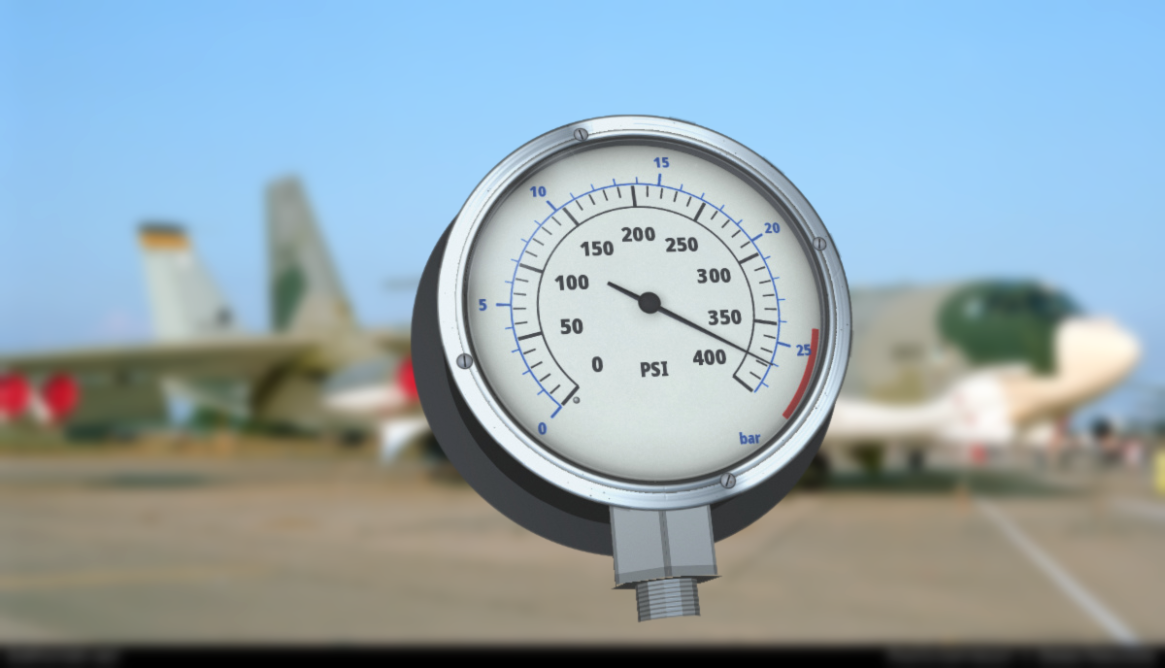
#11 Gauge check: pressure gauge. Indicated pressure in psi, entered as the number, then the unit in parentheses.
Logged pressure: 380 (psi)
